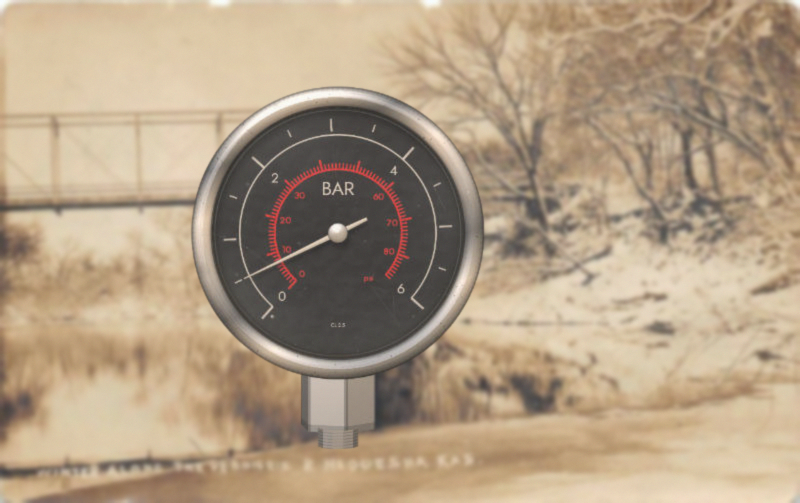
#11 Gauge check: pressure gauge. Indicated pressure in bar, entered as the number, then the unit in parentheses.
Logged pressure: 0.5 (bar)
